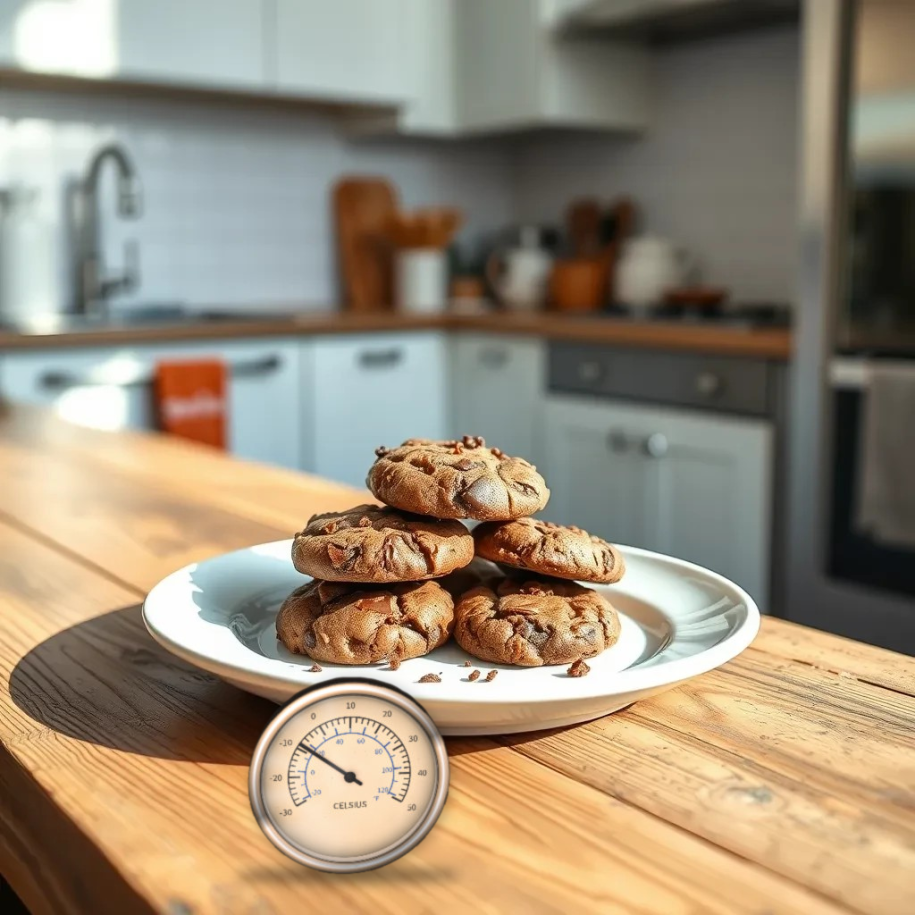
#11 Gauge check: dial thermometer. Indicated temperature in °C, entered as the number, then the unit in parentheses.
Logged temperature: -8 (°C)
